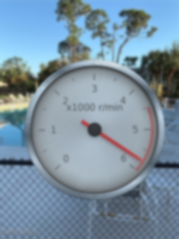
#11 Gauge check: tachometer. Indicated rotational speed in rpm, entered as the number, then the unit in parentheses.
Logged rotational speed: 5750 (rpm)
